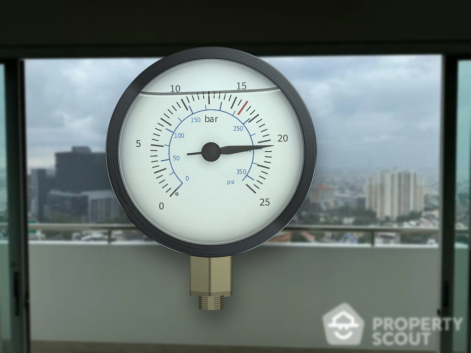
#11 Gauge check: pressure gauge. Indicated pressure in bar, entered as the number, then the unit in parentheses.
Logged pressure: 20.5 (bar)
